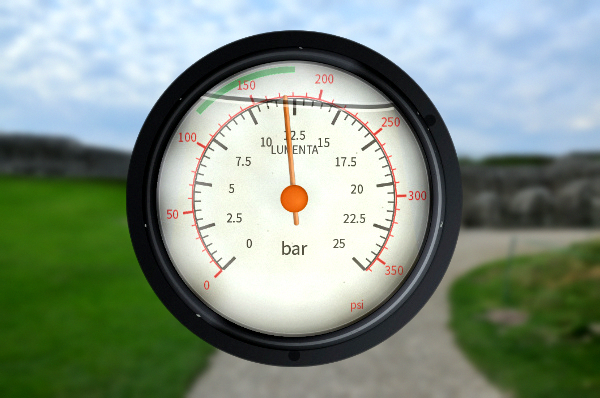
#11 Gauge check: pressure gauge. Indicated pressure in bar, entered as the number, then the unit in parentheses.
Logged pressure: 12 (bar)
